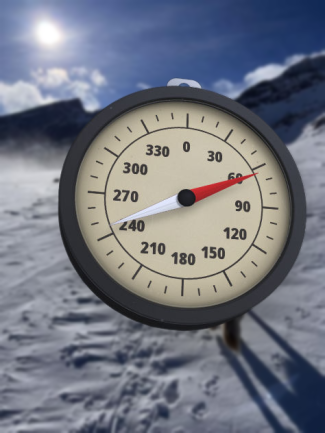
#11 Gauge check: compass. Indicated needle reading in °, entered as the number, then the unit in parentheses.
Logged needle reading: 65 (°)
